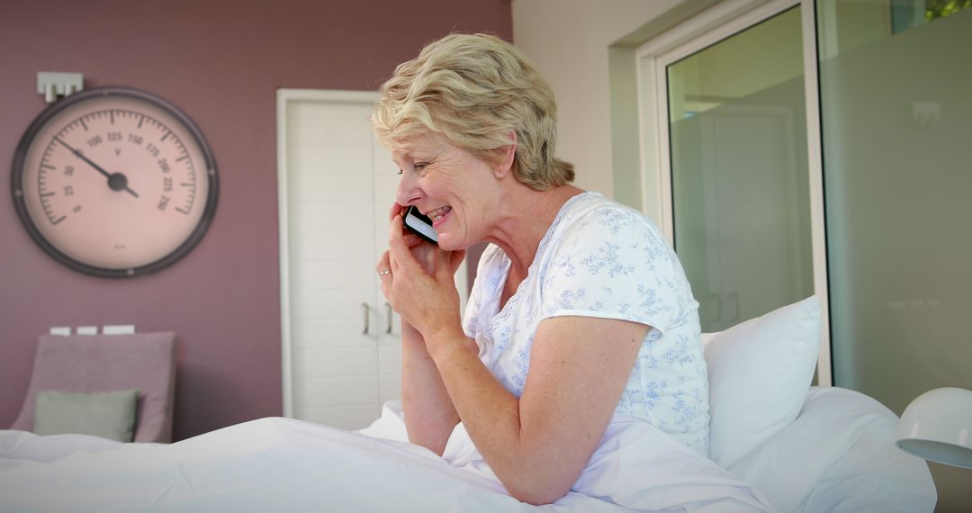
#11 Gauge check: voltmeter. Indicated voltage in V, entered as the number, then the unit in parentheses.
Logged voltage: 75 (V)
